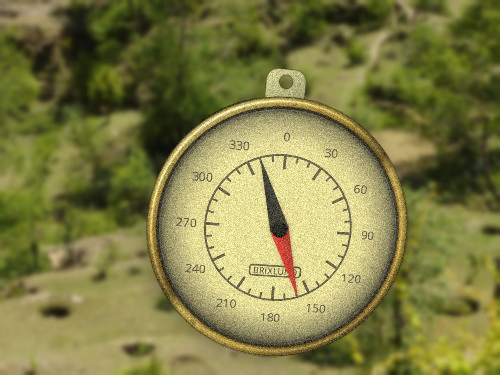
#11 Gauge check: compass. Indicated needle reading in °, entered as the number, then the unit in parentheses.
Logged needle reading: 160 (°)
